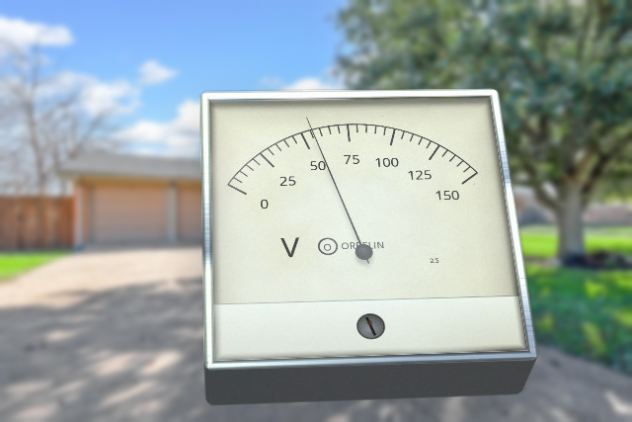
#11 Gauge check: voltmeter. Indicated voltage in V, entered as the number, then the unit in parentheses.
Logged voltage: 55 (V)
